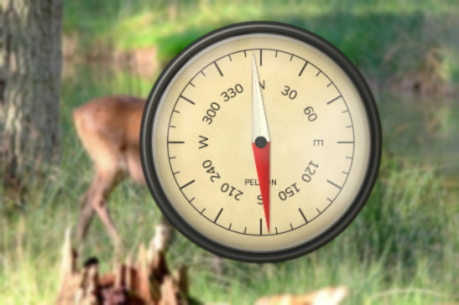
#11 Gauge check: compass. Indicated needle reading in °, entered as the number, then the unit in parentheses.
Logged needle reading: 175 (°)
